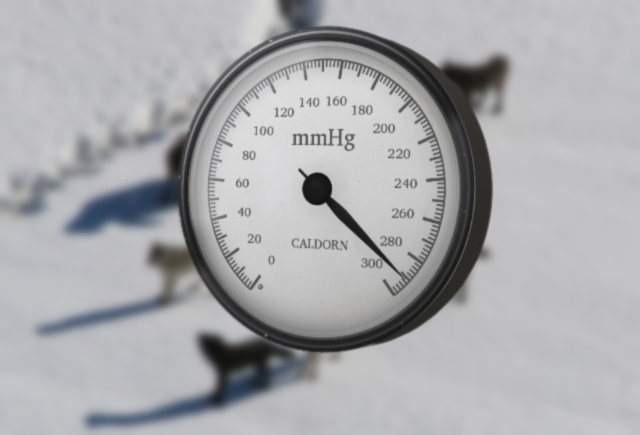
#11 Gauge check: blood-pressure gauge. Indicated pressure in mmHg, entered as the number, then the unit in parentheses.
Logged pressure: 290 (mmHg)
